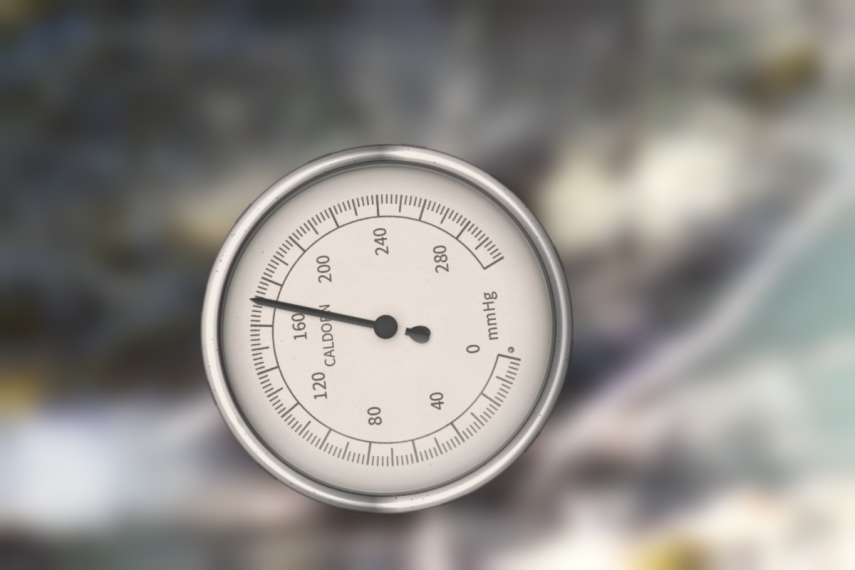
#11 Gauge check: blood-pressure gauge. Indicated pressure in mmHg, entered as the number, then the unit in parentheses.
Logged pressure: 170 (mmHg)
